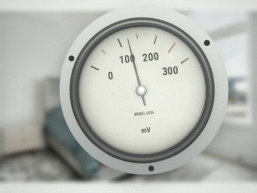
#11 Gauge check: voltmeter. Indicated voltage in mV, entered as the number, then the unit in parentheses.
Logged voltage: 125 (mV)
